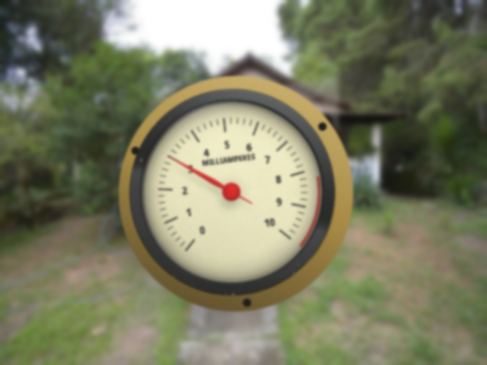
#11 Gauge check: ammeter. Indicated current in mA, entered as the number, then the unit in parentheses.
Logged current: 3 (mA)
